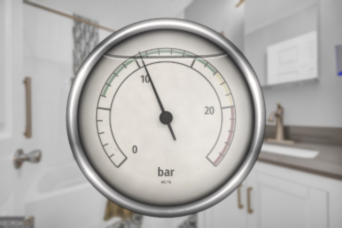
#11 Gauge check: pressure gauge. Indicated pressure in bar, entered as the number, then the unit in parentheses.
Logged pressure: 10.5 (bar)
